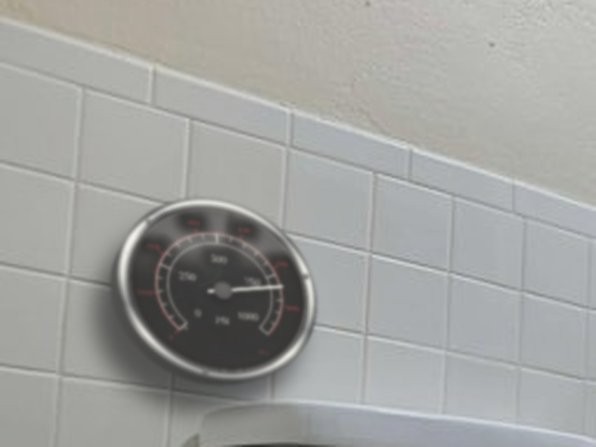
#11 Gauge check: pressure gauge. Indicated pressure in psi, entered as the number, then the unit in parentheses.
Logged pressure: 800 (psi)
